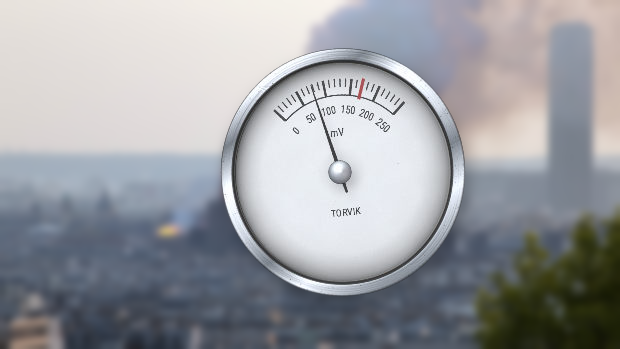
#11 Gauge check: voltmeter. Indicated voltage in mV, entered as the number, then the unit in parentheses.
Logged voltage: 80 (mV)
